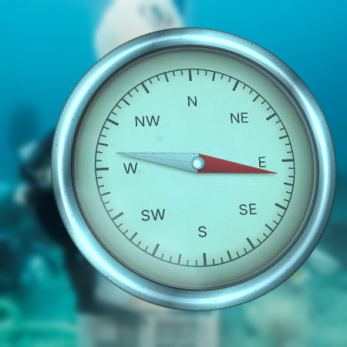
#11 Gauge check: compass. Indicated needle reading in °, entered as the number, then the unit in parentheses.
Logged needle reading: 100 (°)
